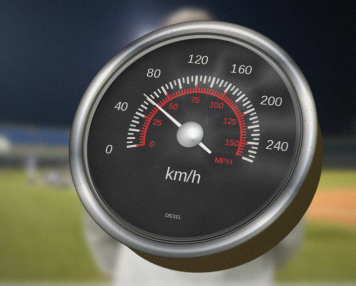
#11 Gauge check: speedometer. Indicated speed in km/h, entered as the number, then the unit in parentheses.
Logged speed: 60 (km/h)
